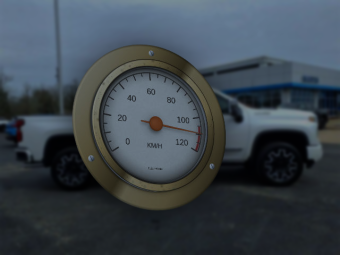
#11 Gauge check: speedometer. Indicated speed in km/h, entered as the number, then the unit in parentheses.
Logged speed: 110 (km/h)
